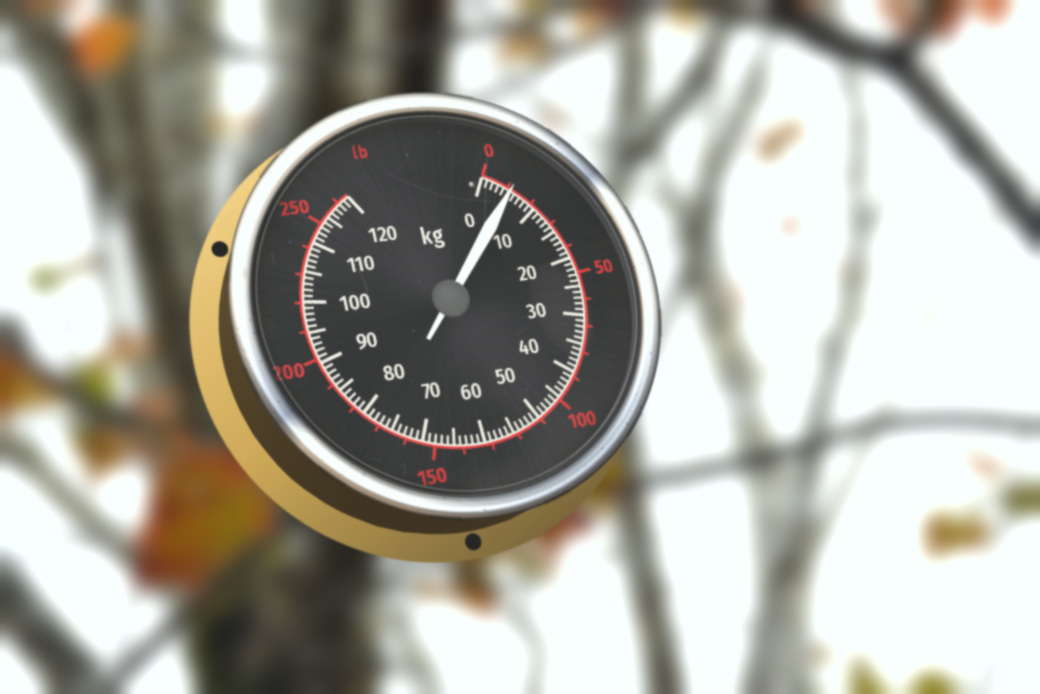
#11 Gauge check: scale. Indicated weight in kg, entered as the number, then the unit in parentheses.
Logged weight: 5 (kg)
